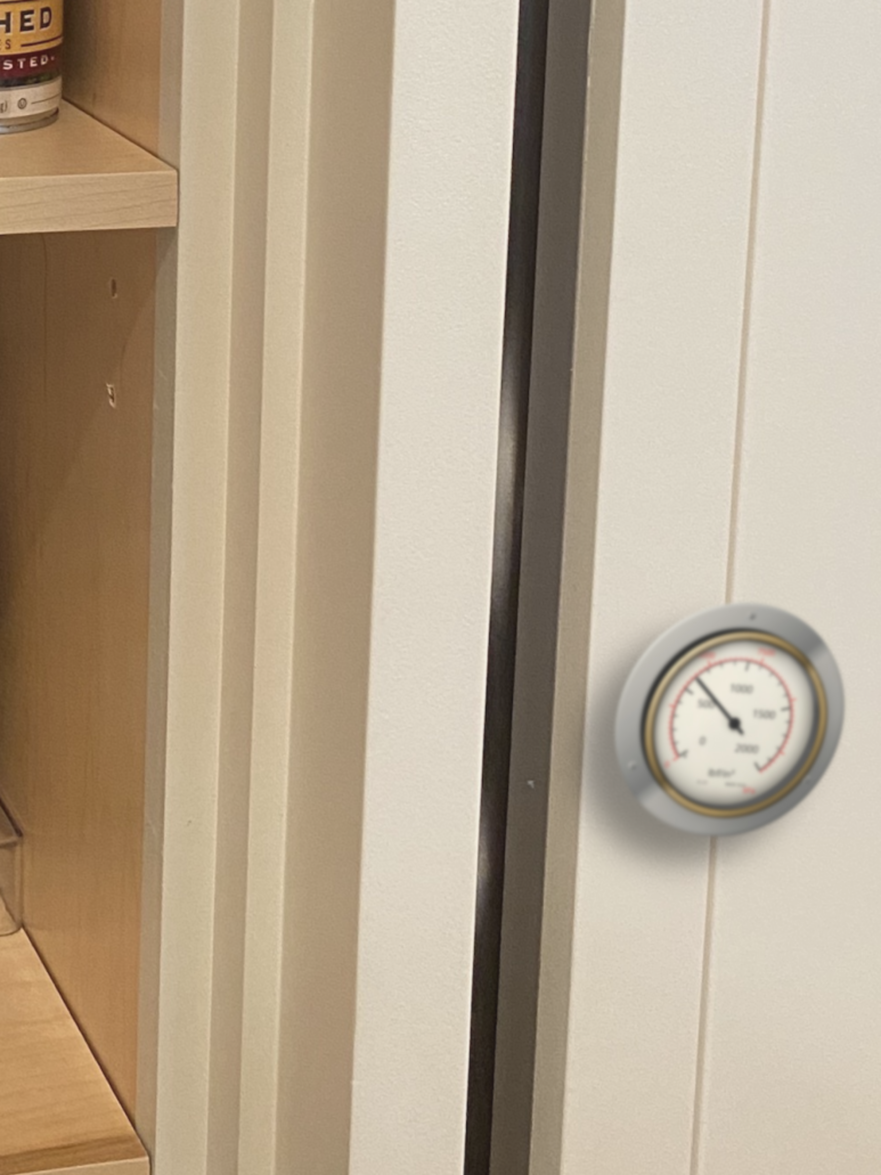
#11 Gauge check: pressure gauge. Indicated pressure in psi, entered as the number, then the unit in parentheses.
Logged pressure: 600 (psi)
